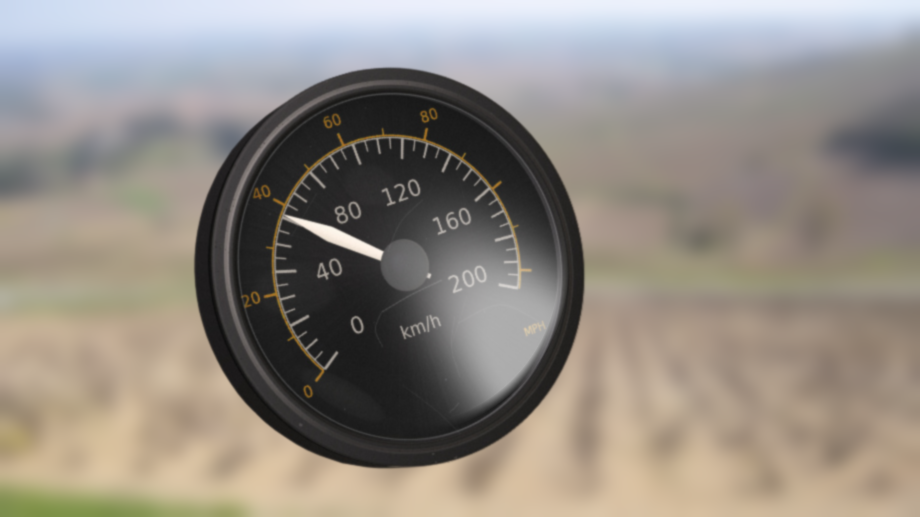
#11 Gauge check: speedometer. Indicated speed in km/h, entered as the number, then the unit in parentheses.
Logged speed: 60 (km/h)
